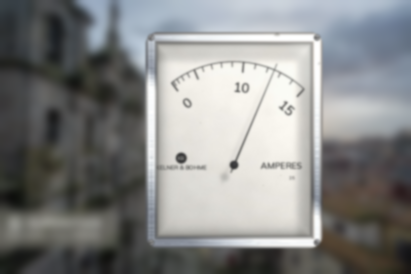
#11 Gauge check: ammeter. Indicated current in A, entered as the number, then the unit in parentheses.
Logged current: 12.5 (A)
